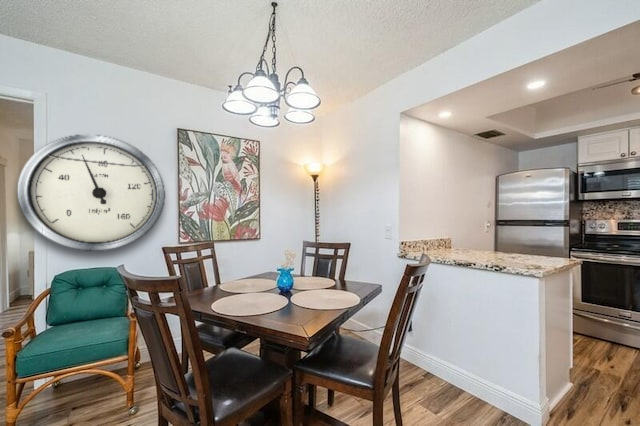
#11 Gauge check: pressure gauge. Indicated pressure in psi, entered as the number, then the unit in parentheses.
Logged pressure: 65 (psi)
